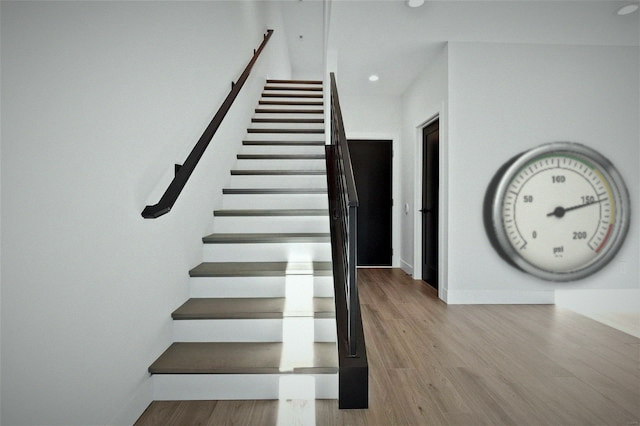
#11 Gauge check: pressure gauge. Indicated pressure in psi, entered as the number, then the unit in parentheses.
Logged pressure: 155 (psi)
